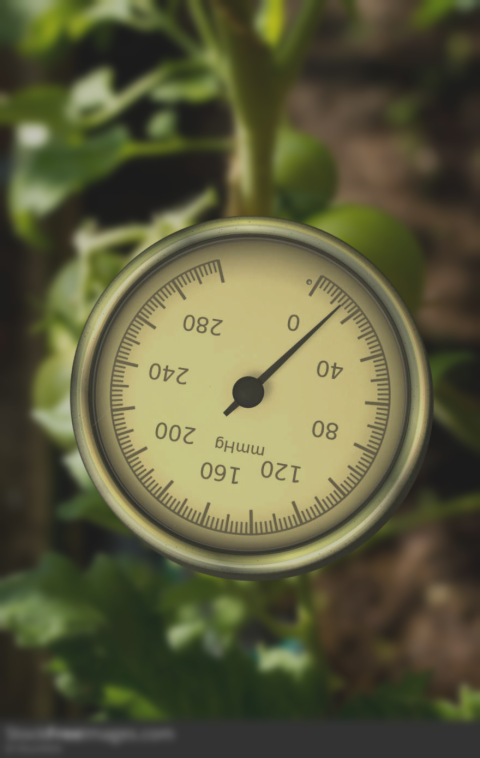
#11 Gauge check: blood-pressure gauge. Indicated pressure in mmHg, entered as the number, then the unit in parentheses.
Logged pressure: 14 (mmHg)
